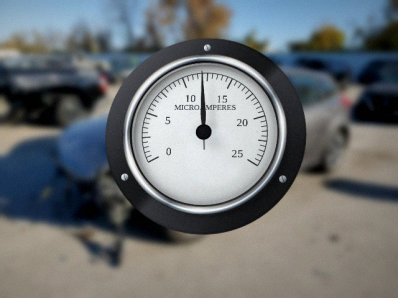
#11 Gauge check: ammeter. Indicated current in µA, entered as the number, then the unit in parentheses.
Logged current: 12 (µA)
